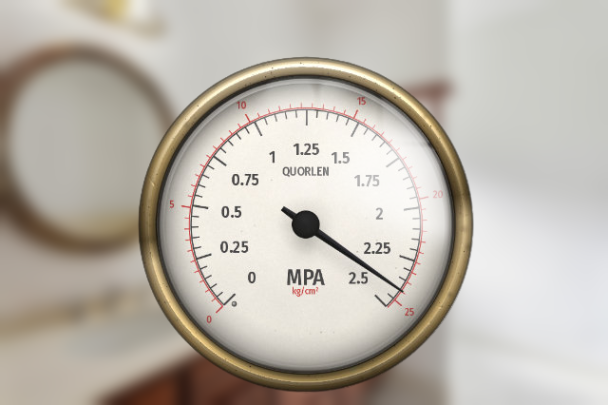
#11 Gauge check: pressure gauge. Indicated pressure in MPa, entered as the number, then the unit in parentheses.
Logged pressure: 2.4 (MPa)
